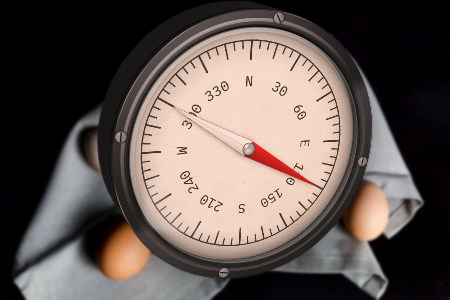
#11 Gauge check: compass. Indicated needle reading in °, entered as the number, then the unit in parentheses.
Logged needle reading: 120 (°)
